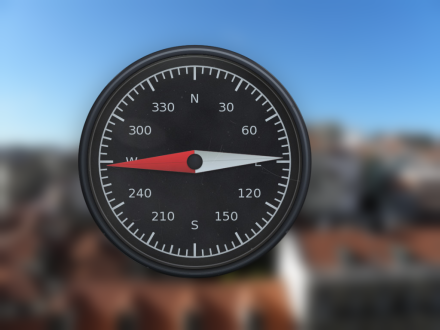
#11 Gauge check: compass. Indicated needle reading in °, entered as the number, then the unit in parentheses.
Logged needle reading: 267.5 (°)
